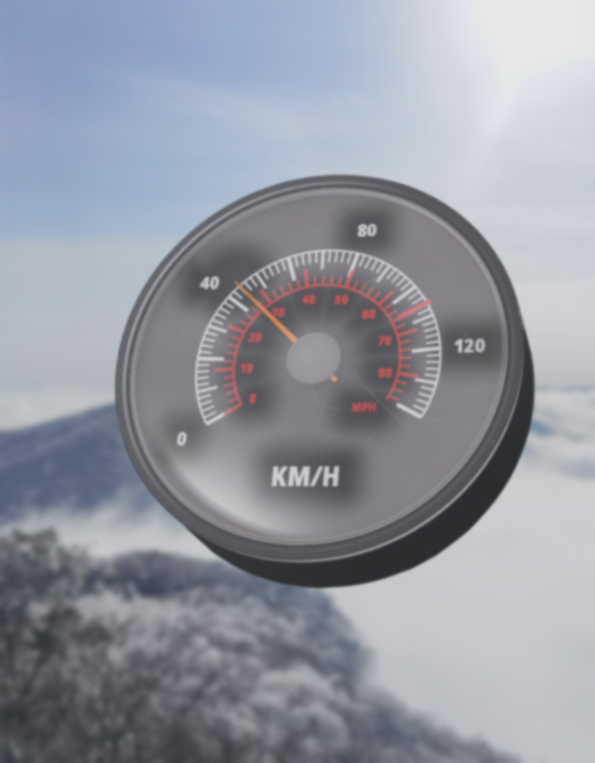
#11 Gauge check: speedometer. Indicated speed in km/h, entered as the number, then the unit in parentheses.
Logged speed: 44 (km/h)
